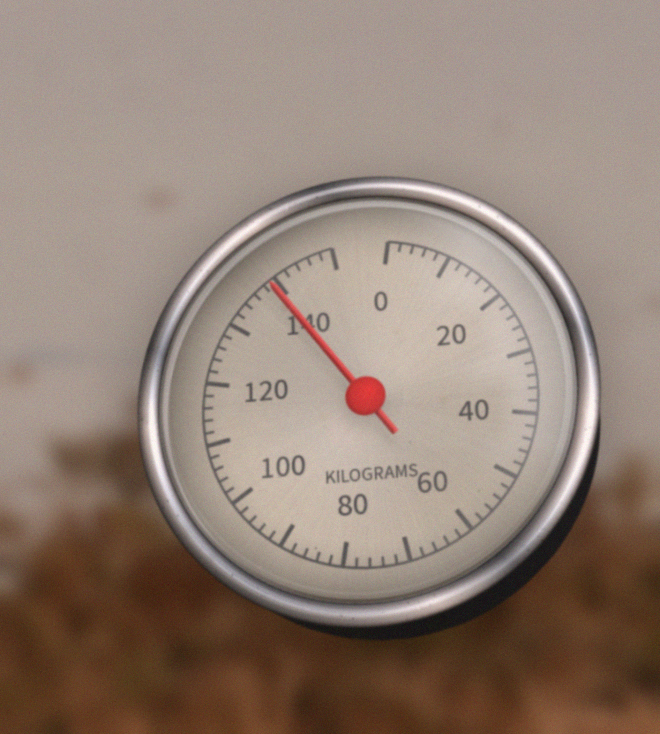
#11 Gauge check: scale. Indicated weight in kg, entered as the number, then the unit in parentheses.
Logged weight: 139 (kg)
